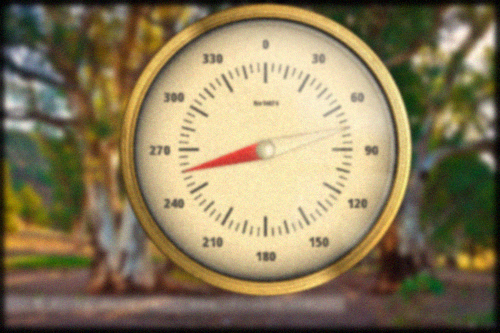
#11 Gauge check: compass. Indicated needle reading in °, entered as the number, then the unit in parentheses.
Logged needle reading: 255 (°)
